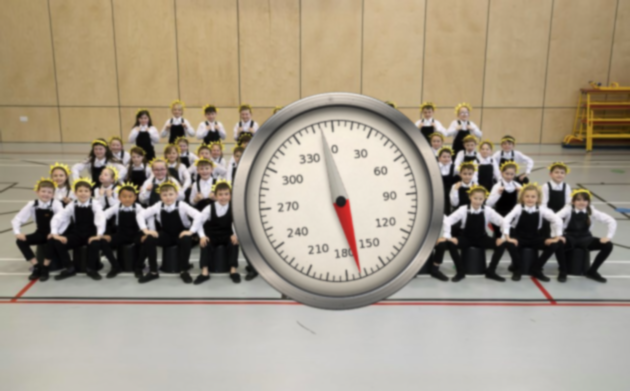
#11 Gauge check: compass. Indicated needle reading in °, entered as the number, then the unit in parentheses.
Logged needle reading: 170 (°)
